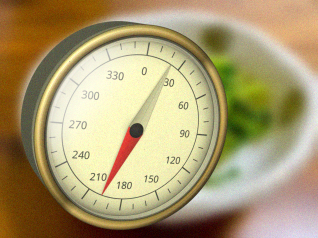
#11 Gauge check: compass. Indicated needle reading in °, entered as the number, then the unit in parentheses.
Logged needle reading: 200 (°)
